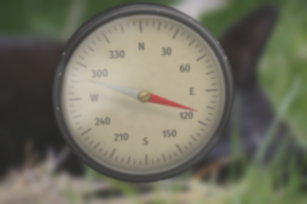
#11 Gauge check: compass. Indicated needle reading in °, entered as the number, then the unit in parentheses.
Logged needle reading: 110 (°)
